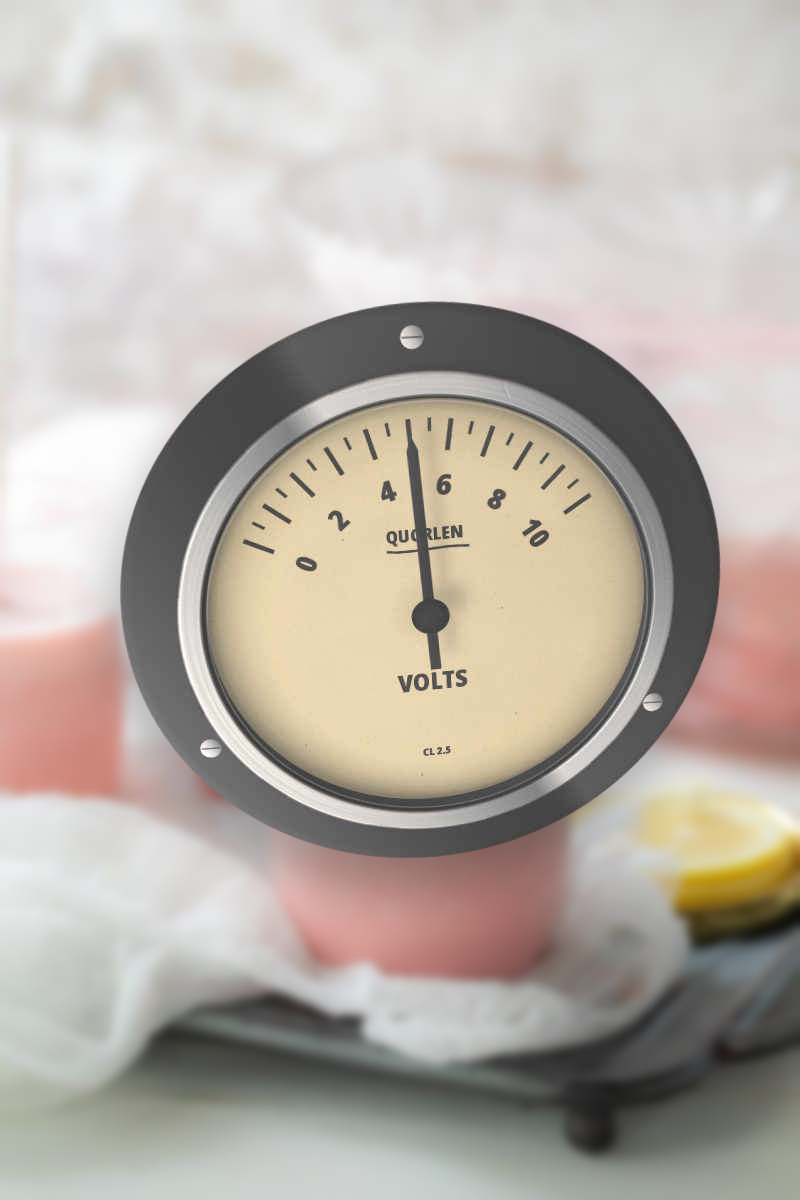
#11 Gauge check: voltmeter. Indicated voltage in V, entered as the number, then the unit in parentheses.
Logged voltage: 5 (V)
